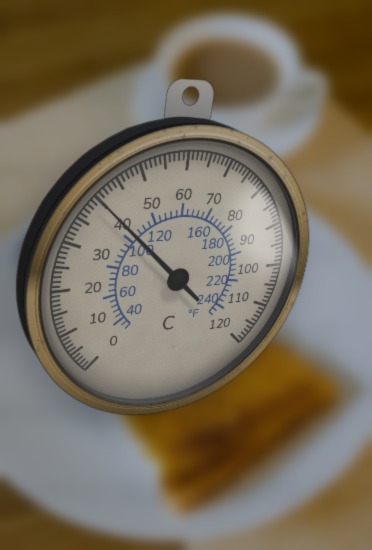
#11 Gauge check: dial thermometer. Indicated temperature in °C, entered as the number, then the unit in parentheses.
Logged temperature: 40 (°C)
